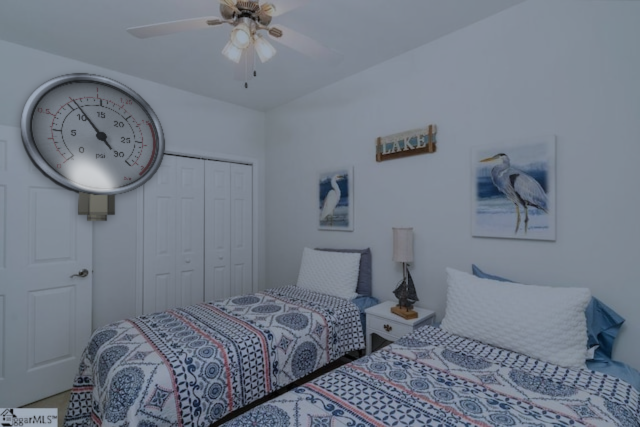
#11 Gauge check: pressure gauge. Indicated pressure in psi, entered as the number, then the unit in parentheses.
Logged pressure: 11 (psi)
